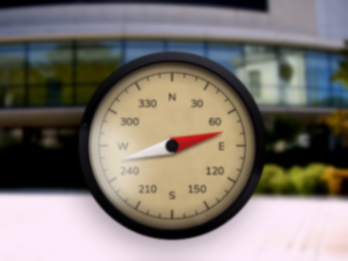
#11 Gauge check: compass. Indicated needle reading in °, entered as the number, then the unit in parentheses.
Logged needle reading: 75 (°)
